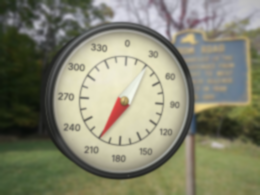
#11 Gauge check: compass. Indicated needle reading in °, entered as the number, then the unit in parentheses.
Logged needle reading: 210 (°)
